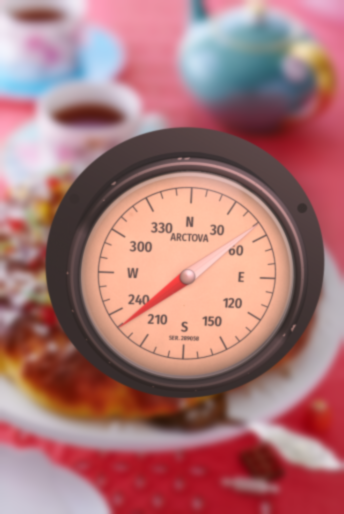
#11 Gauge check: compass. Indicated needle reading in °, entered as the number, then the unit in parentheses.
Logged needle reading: 230 (°)
